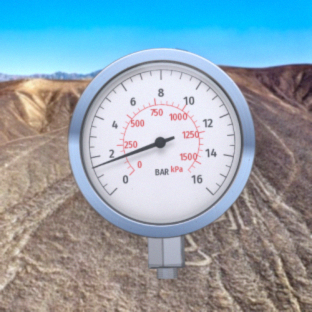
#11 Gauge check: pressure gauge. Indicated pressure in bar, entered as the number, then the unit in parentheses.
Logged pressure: 1.5 (bar)
